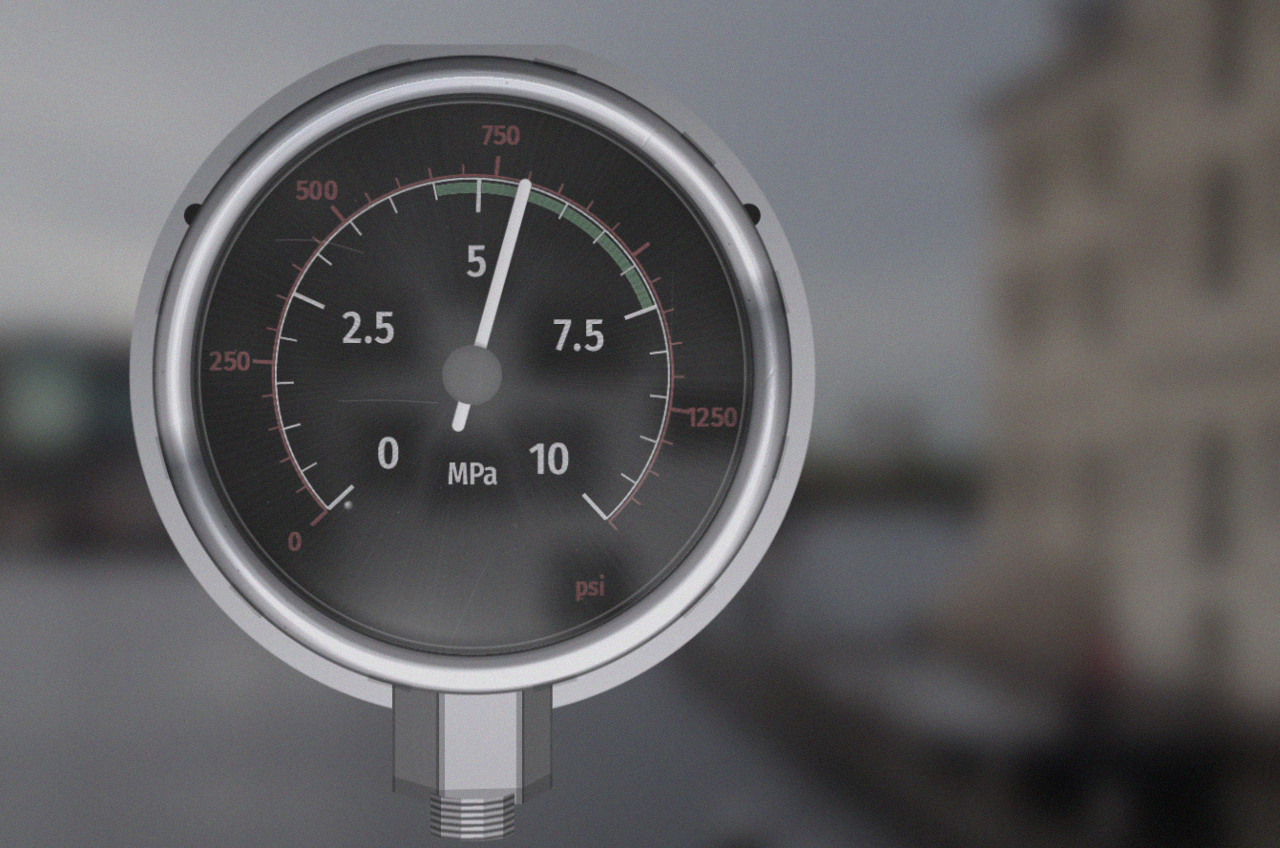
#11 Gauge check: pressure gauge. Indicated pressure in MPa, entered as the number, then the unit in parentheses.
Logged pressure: 5.5 (MPa)
